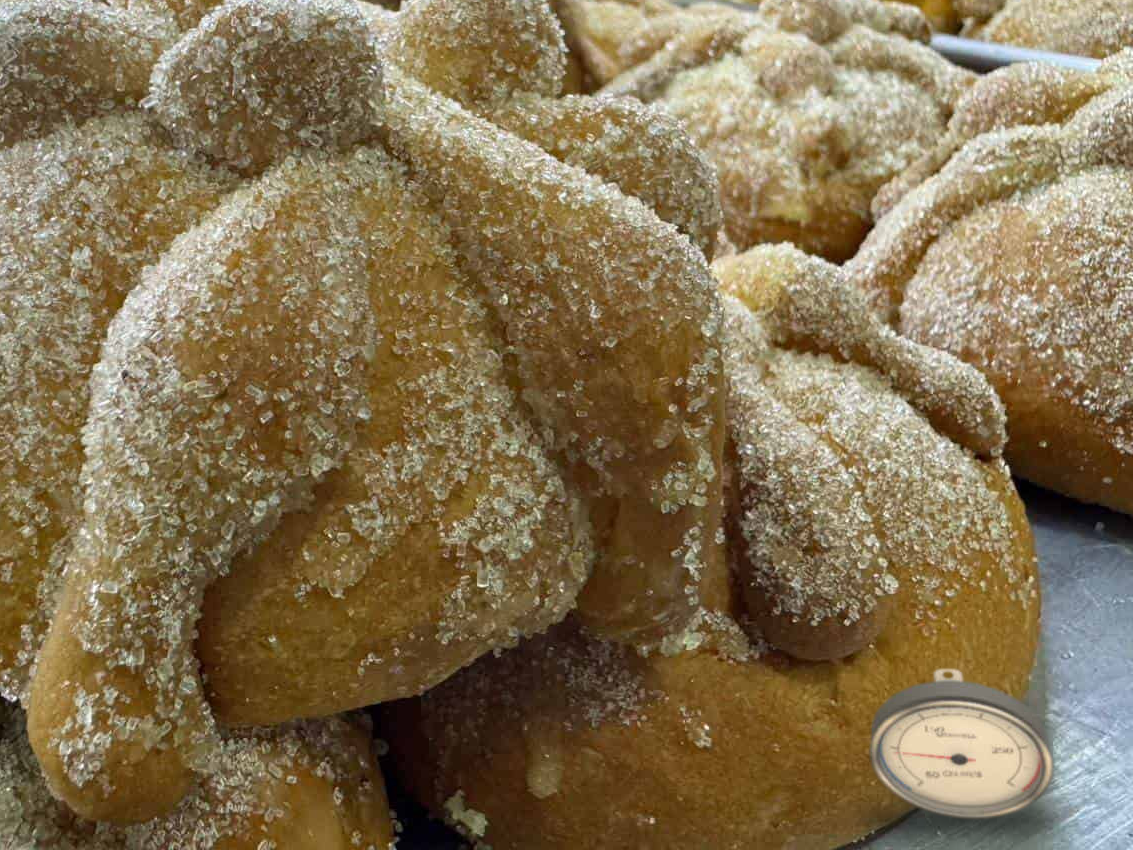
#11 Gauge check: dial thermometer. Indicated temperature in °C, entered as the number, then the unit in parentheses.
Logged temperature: 100 (°C)
